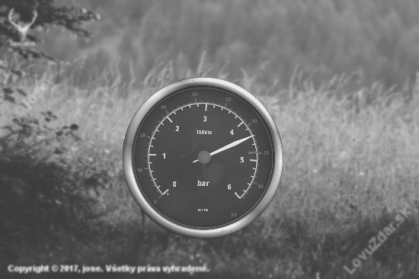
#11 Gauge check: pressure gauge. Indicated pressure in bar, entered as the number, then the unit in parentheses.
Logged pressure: 4.4 (bar)
